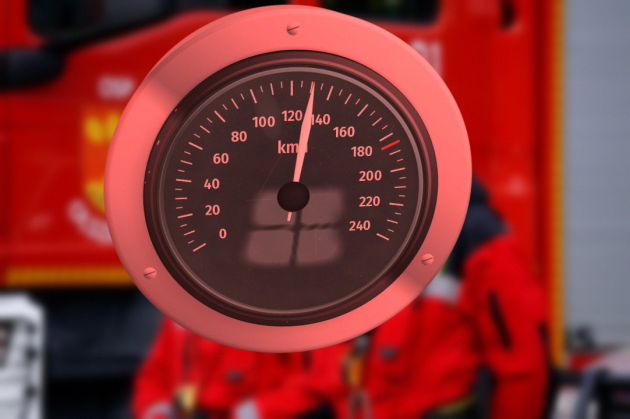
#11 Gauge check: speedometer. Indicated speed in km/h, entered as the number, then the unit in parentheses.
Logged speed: 130 (km/h)
